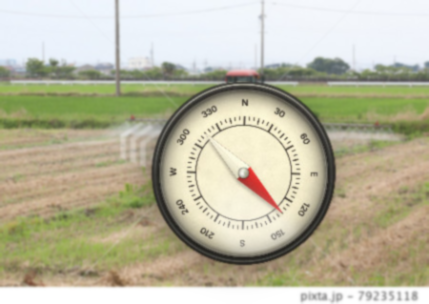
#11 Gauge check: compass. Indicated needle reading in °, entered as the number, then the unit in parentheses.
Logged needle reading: 135 (°)
